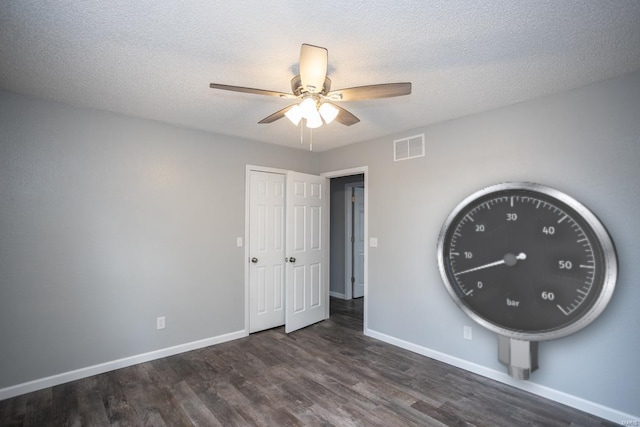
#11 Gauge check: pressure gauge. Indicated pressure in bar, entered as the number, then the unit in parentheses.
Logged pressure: 5 (bar)
